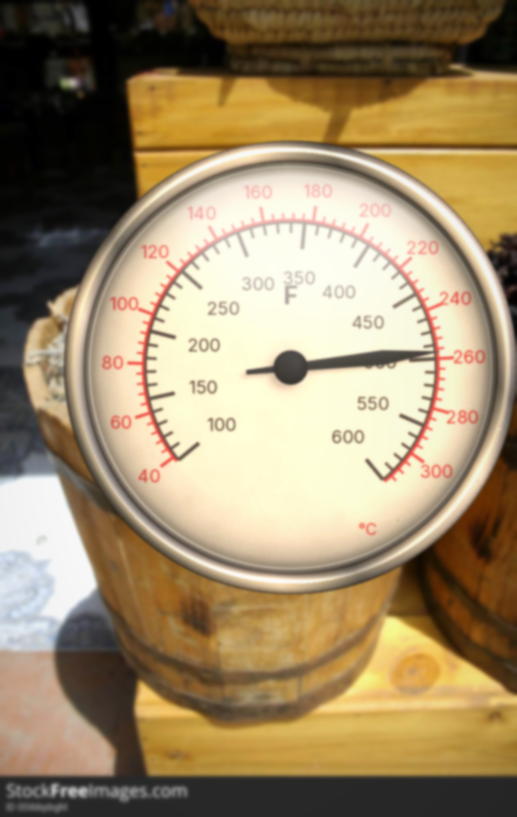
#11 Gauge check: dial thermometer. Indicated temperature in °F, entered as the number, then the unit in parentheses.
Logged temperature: 495 (°F)
